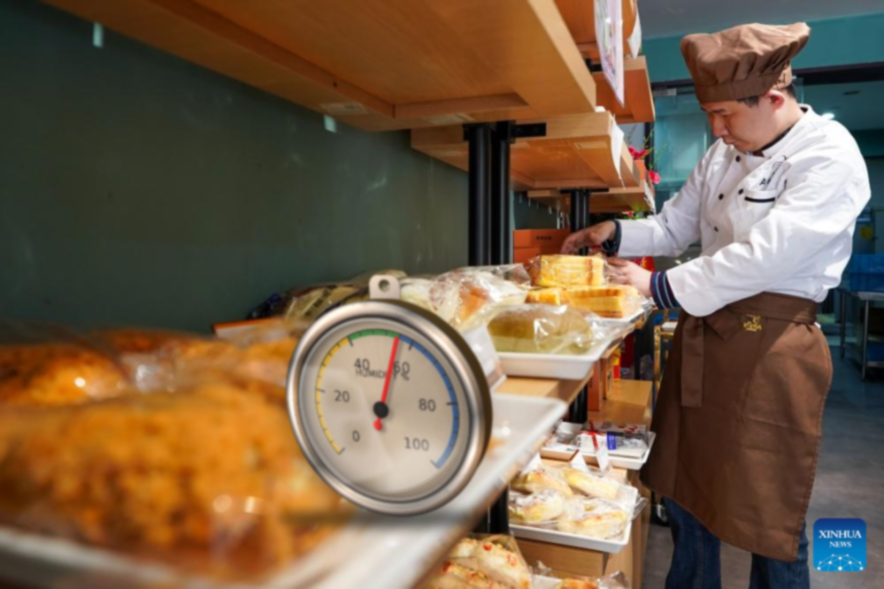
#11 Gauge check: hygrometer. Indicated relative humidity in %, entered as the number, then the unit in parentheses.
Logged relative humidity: 56 (%)
